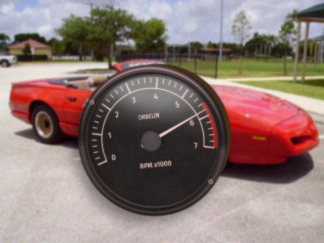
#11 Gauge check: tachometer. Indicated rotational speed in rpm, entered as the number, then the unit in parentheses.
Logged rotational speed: 5800 (rpm)
